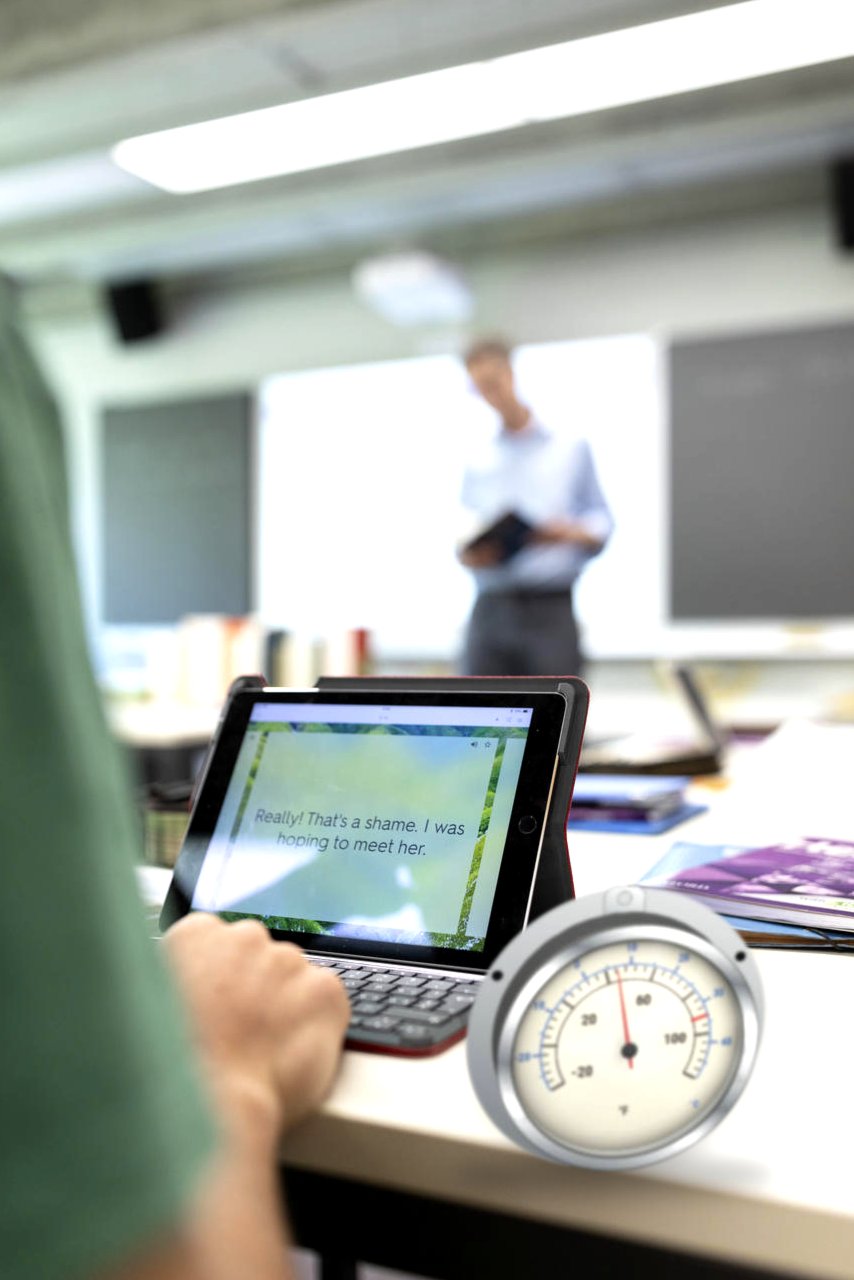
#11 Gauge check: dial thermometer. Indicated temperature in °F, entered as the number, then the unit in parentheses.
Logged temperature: 44 (°F)
